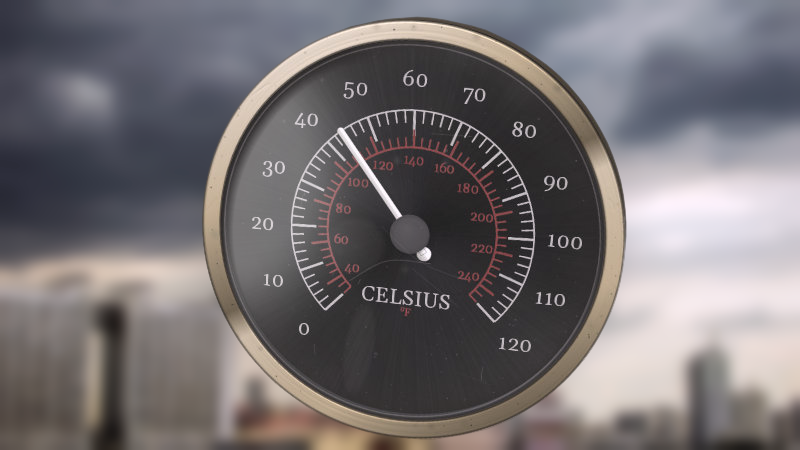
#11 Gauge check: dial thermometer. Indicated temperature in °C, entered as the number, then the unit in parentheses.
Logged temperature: 44 (°C)
